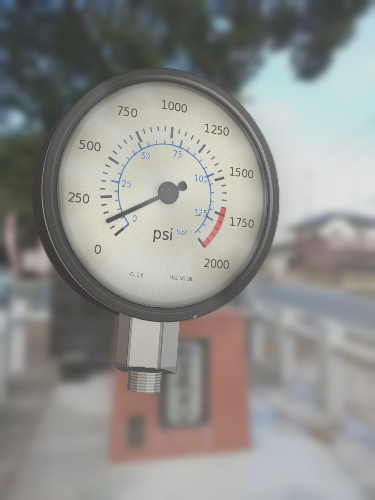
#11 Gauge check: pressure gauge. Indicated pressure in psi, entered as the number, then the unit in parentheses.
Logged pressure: 100 (psi)
